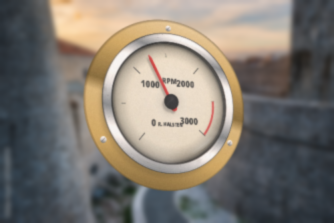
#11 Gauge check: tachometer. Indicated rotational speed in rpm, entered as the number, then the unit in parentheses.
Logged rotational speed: 1250 (rpm)
